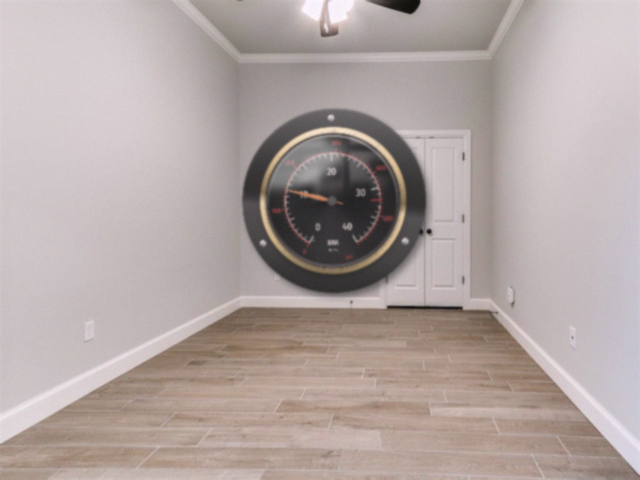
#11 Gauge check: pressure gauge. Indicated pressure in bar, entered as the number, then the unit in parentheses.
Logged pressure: 10 (bar)
